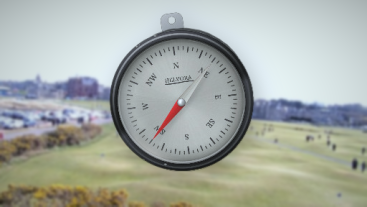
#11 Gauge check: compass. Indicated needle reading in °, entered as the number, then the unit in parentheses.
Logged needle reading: 225 (°)
